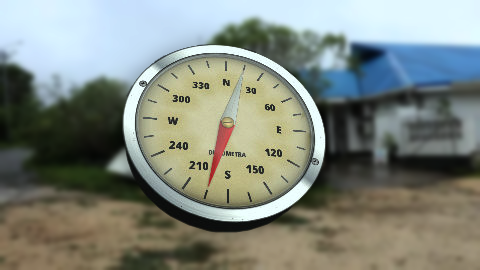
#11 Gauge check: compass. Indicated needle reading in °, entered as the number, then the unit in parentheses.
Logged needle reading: 195 (°)
